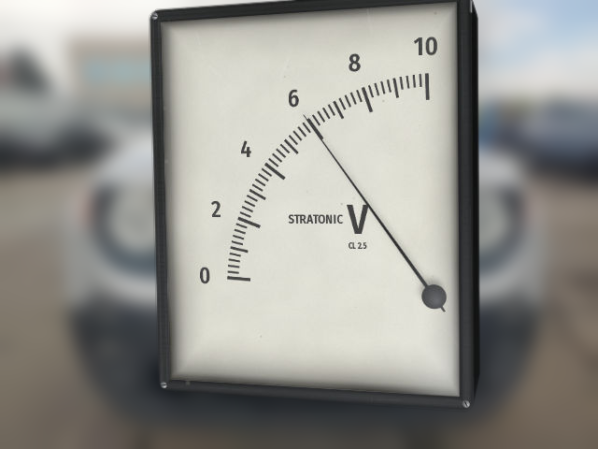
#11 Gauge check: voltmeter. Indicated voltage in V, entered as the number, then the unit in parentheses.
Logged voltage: 6 (V)
